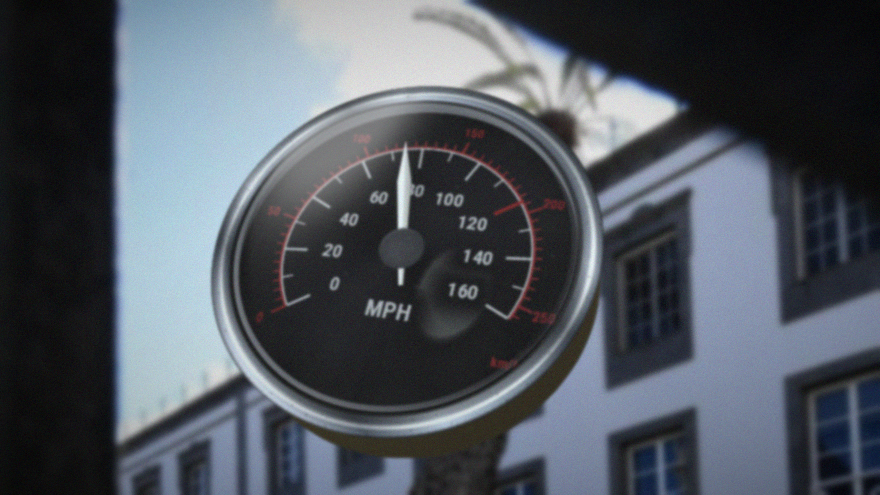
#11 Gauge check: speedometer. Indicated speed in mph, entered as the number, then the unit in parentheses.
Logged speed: 75 (mph)
